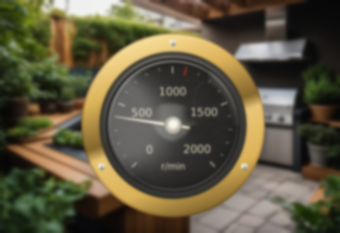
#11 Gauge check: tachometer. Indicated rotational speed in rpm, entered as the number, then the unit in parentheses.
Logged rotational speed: 400 (rpm)
